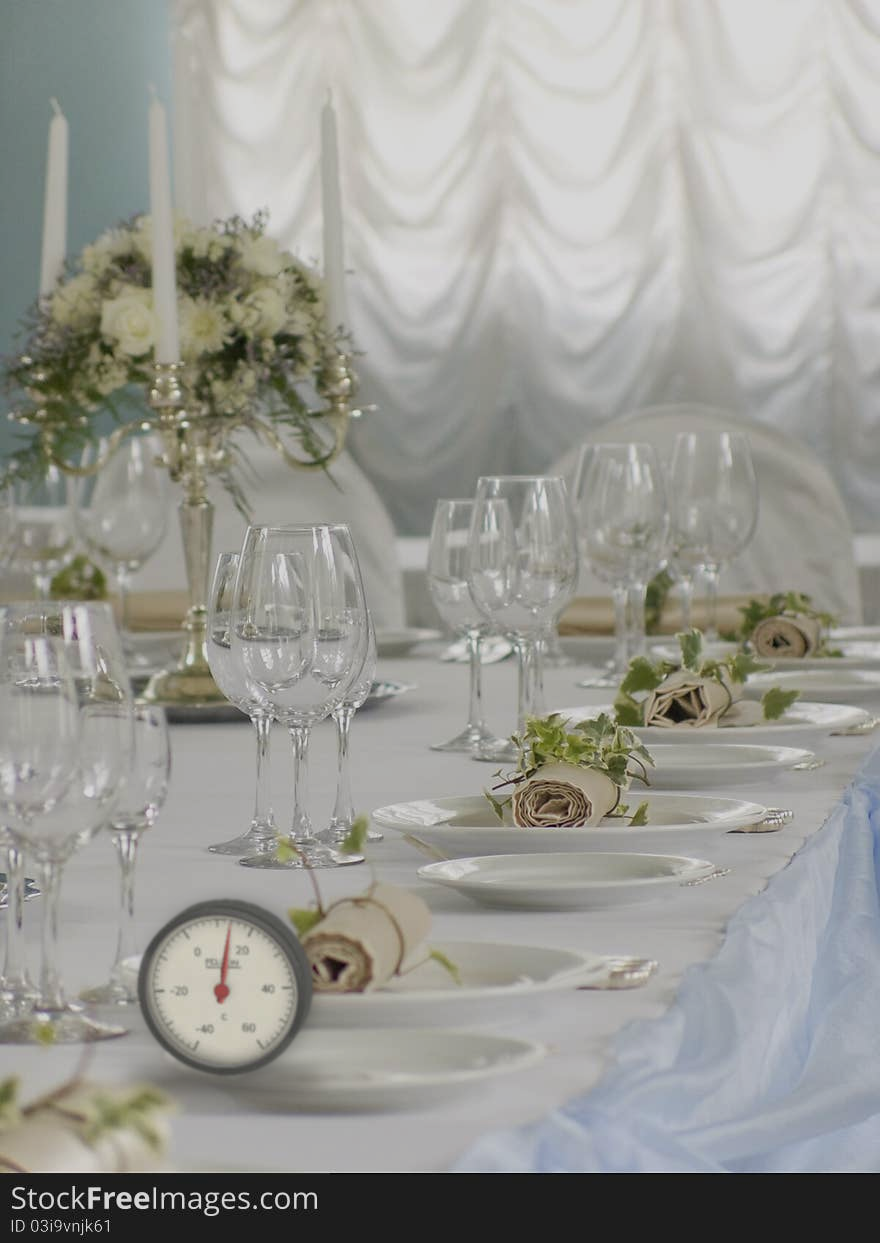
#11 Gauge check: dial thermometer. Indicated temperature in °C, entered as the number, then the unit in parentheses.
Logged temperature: 14 (°C)
